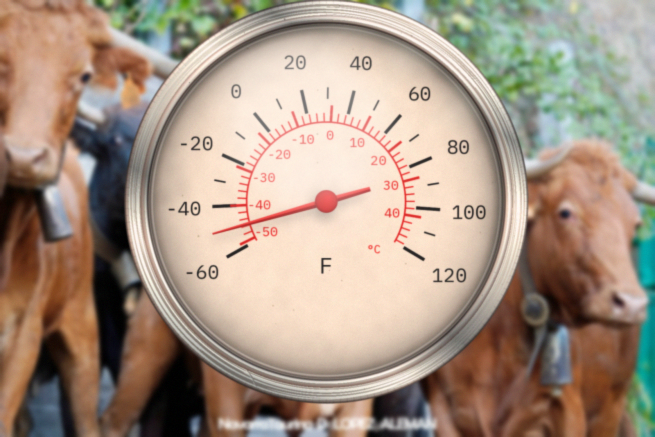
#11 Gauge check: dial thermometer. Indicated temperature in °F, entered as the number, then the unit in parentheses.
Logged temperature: -50 (°F)
